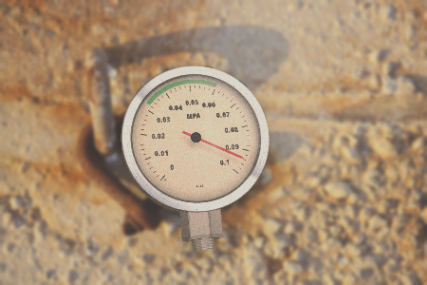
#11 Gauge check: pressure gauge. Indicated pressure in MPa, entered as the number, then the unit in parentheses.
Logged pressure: 0.094 (MPa)
